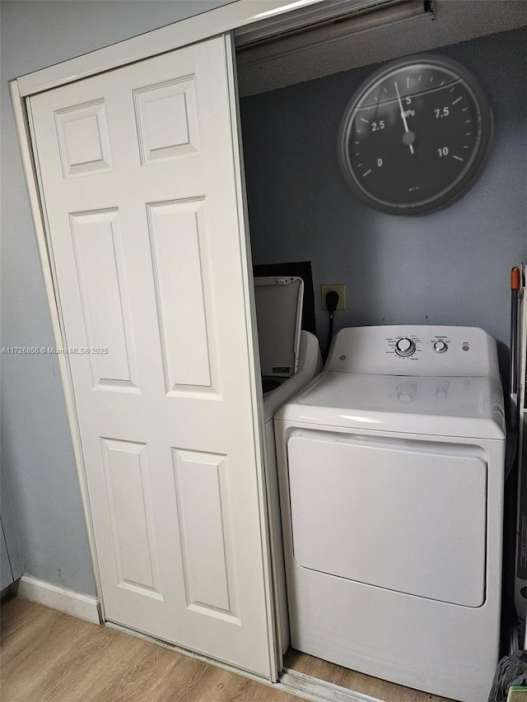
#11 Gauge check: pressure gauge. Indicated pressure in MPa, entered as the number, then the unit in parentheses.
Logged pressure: 4.5 (MPa)
